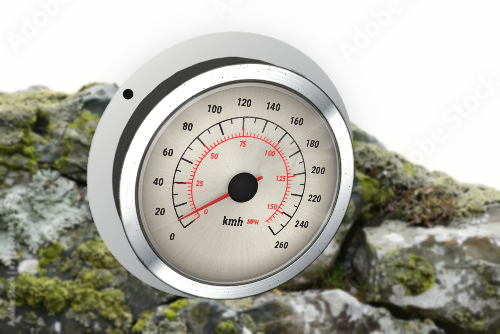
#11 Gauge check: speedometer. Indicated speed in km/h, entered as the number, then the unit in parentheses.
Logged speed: 10 (km/h)
